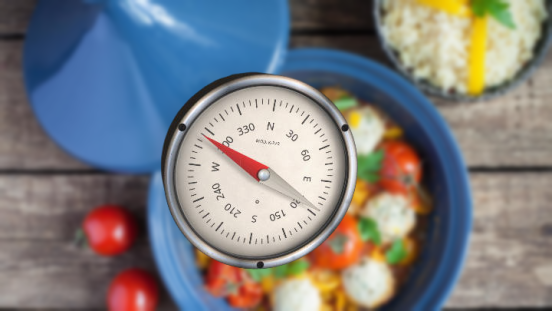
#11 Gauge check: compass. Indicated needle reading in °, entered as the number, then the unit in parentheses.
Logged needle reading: 295 (°)
